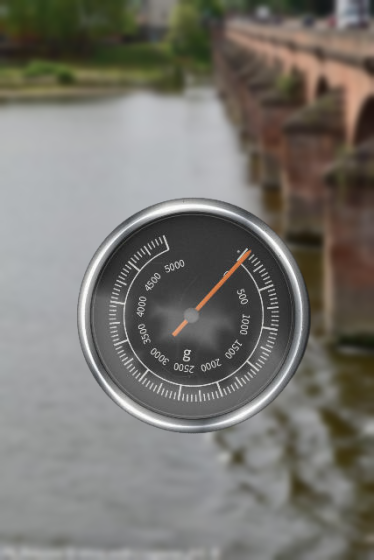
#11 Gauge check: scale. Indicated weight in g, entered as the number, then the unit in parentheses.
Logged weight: 50 (g)
